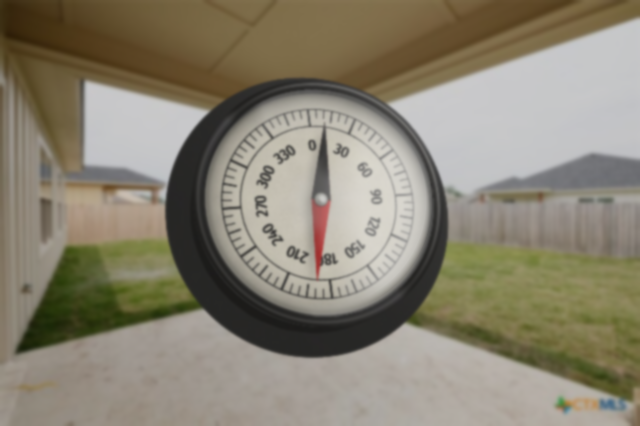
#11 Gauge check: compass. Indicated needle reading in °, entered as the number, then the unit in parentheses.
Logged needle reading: 190 (°)
